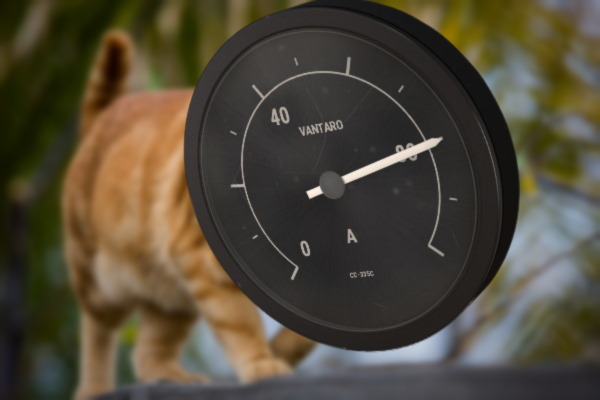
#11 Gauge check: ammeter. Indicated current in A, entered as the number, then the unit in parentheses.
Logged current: 80 (A)
